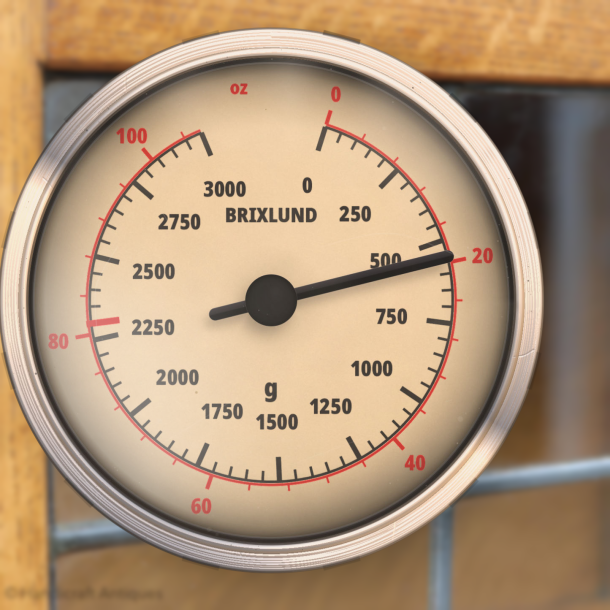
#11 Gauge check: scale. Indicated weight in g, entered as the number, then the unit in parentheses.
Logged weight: 550 (g)
